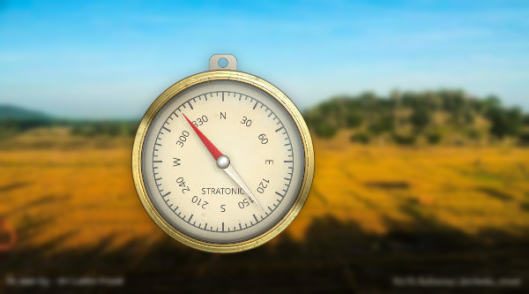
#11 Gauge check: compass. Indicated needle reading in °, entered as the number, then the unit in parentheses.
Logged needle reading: 320 (°)
